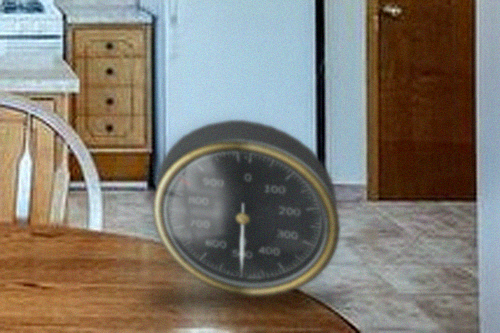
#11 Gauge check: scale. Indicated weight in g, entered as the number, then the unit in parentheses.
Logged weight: 500 (g)
